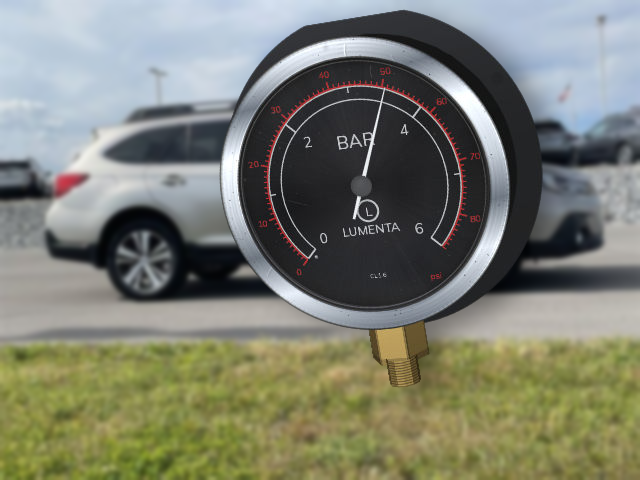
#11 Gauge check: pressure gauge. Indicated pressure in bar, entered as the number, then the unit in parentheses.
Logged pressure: 3.5 (bar)
